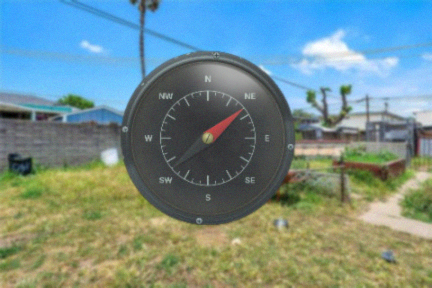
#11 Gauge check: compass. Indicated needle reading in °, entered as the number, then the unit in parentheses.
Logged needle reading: 50 (°)
